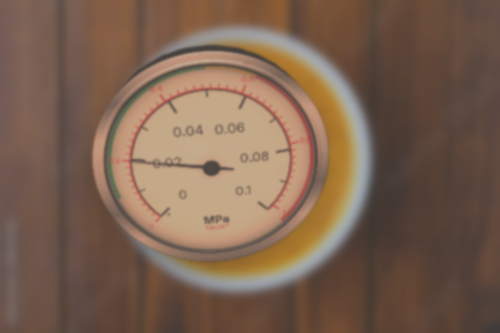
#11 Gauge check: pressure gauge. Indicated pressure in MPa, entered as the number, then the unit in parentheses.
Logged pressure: 0.02 (MPa)
